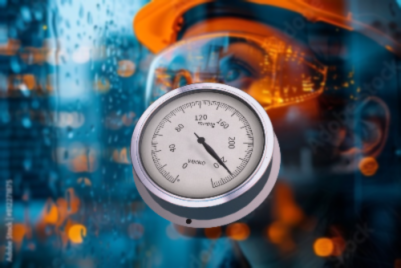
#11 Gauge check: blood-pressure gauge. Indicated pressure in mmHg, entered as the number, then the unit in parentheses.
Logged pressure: 240 (mmHg)
